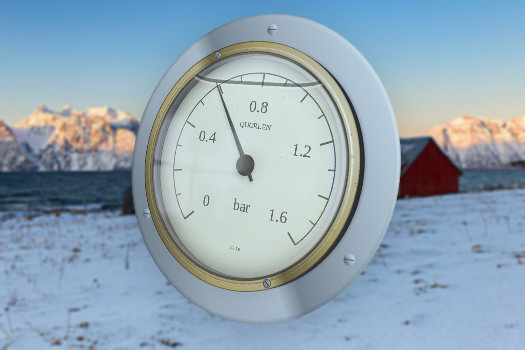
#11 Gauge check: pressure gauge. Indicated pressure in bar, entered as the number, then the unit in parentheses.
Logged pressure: 0.6 (bar)
